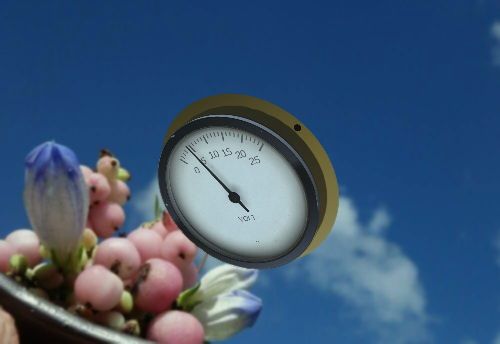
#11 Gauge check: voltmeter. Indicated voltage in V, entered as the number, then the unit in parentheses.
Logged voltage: 5 (V)
